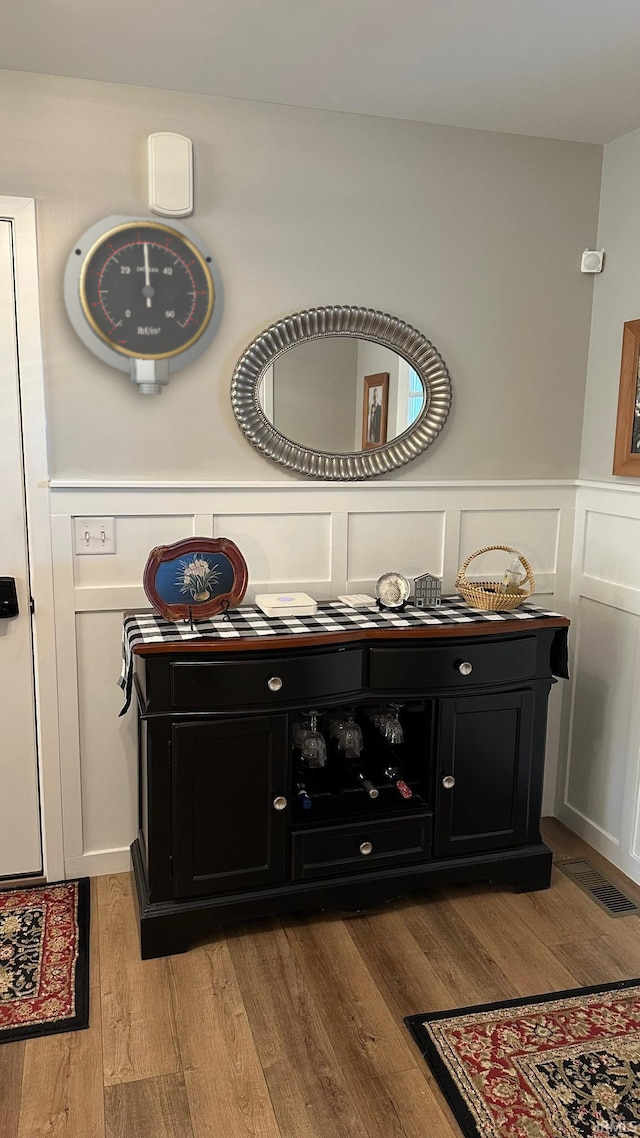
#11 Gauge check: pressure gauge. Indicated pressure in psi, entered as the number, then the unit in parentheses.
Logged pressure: 30 (psi)
